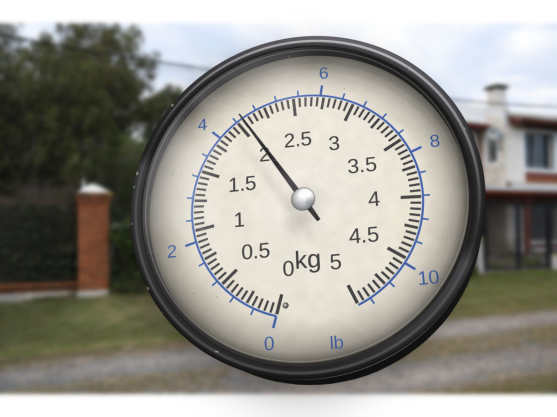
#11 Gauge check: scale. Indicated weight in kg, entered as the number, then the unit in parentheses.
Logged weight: 2.05 (kg)
